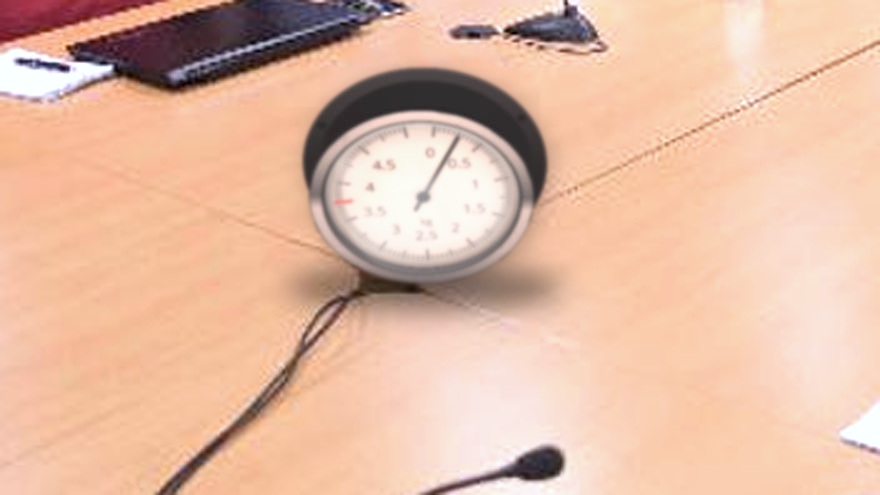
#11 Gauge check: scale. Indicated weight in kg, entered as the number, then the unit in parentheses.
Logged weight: 0.25 (kg)
